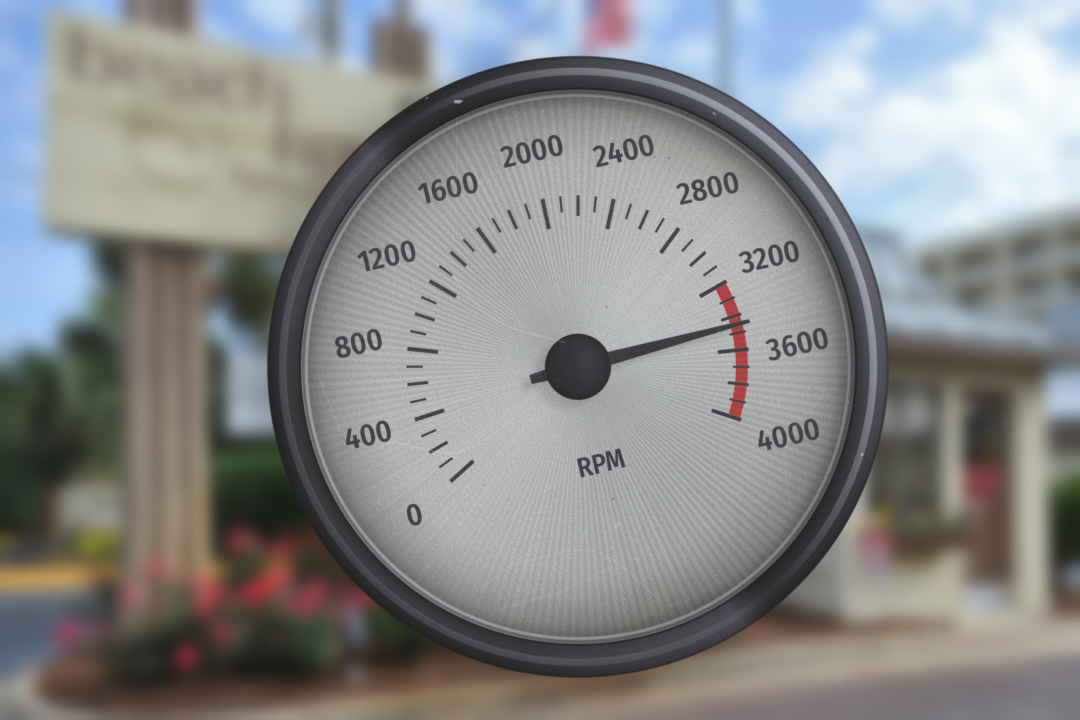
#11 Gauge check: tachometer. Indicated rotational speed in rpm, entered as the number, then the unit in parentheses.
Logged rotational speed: 3450 (rpm)
